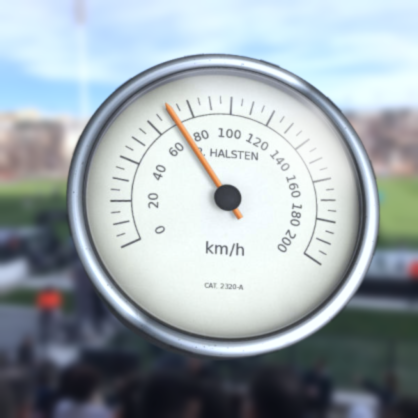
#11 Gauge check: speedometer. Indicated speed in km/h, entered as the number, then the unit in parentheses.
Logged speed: 70 (km/h)
